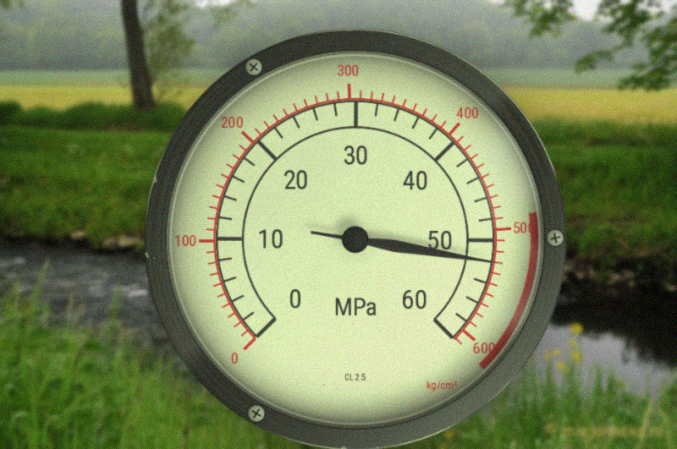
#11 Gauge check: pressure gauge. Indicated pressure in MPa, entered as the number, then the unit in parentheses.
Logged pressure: 52 (MPa)
